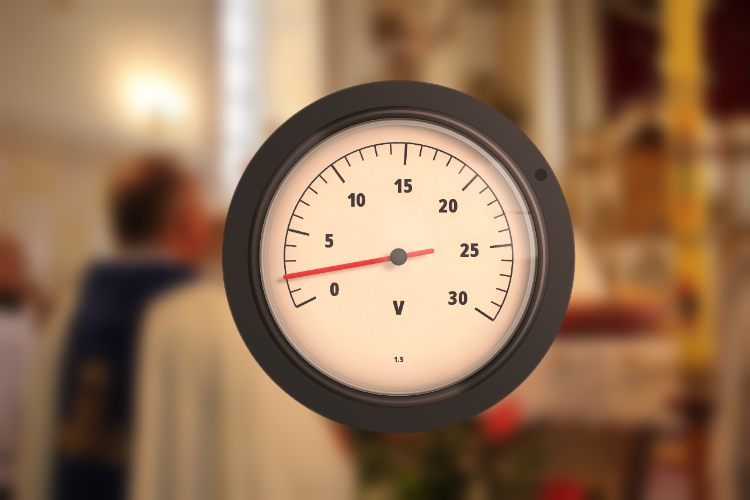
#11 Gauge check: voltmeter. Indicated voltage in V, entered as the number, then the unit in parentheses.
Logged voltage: 2 (V)
